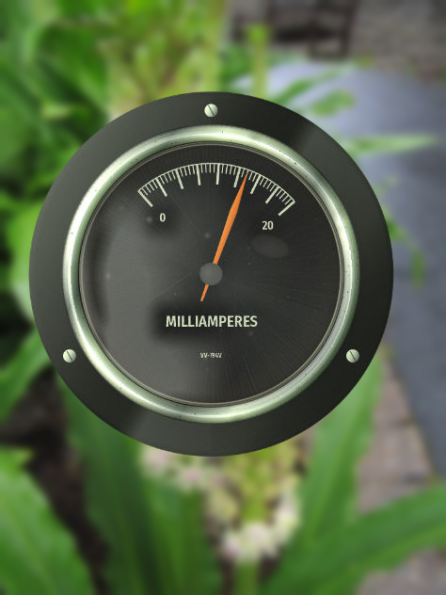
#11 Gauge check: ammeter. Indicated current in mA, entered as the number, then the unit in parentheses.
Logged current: 13.5 (mA)
